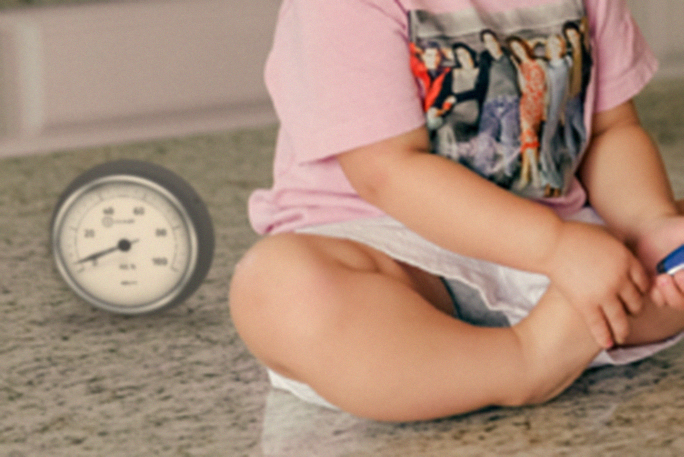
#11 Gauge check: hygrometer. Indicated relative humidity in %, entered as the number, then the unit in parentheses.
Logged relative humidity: 4 (%)
